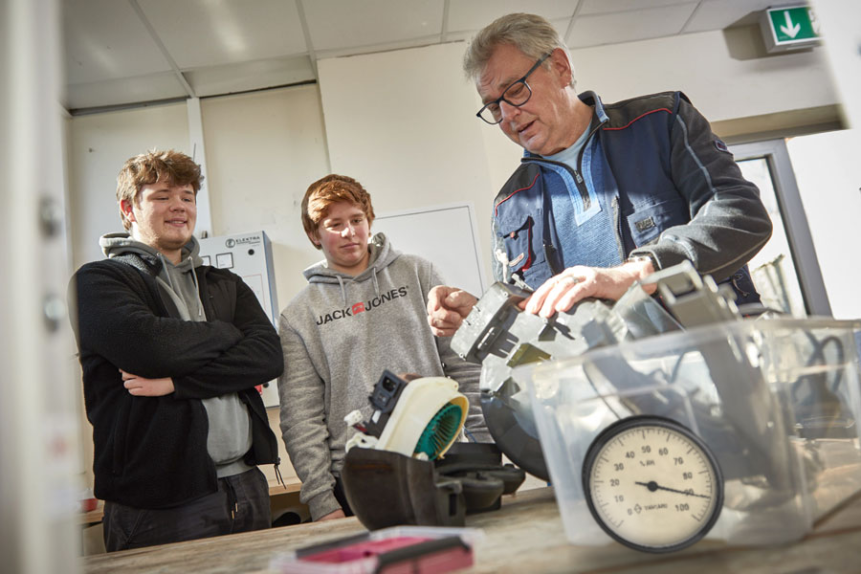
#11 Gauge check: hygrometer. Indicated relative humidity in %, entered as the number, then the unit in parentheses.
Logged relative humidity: 90 (%)
